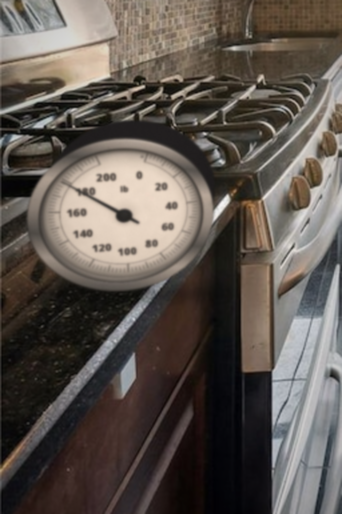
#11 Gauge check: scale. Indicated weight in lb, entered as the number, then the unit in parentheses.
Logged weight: 180 (lb)
